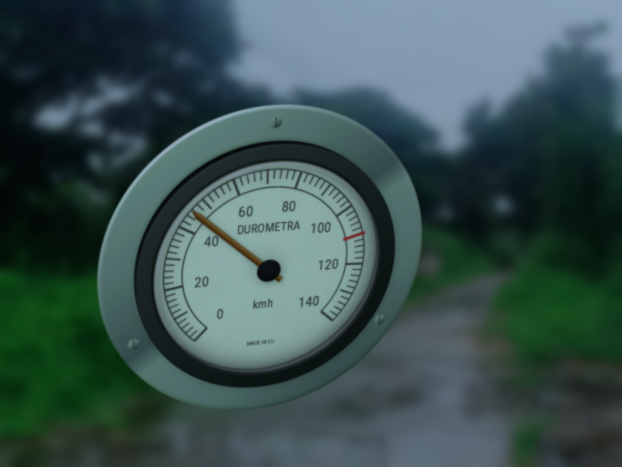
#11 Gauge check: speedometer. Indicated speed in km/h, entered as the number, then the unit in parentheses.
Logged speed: 46 (km/h)
